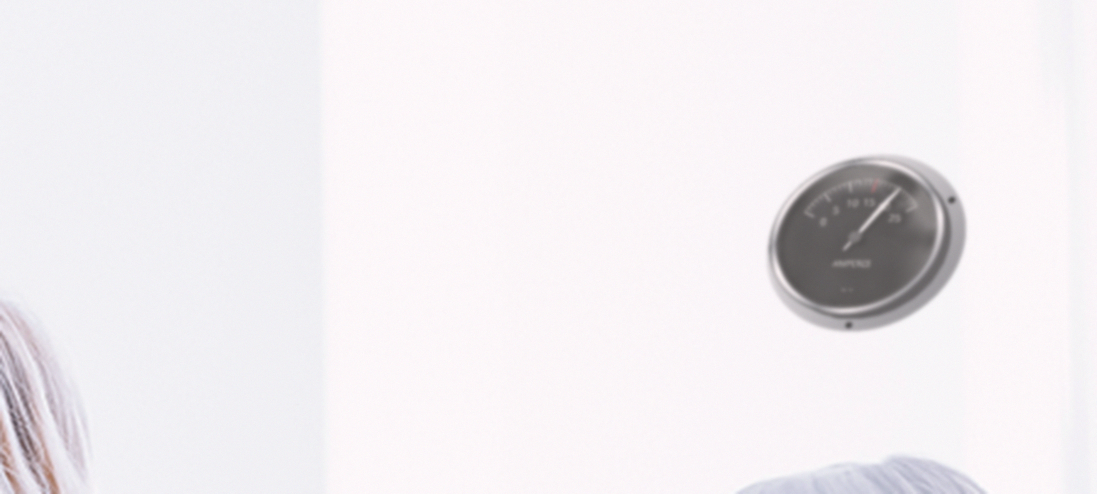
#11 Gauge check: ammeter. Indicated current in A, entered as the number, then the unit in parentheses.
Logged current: 20 (A)
